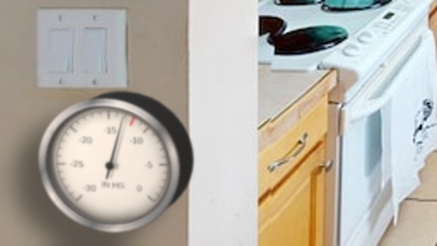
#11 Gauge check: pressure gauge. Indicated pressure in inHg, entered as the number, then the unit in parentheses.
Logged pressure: -13 (inHg)
